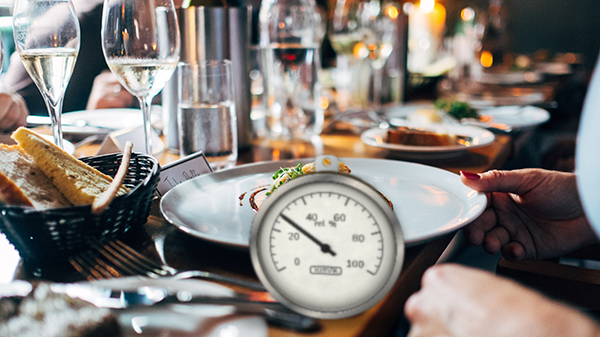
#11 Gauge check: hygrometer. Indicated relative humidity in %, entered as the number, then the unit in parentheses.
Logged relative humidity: 28 (%)
